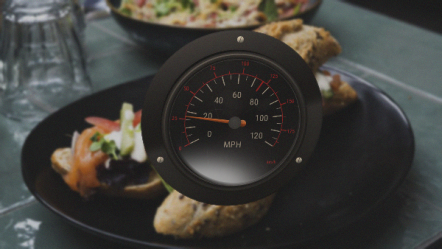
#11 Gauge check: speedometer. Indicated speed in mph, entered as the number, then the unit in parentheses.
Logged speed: 17.5 (mph)
